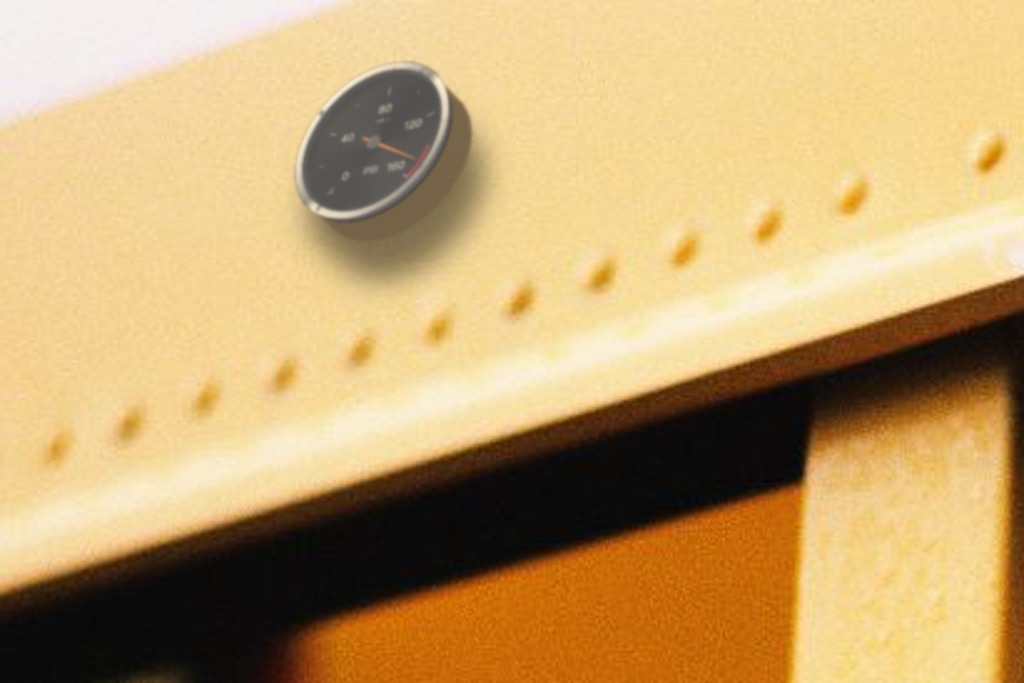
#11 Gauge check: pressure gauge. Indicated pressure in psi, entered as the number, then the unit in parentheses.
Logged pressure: 150 (psi)
